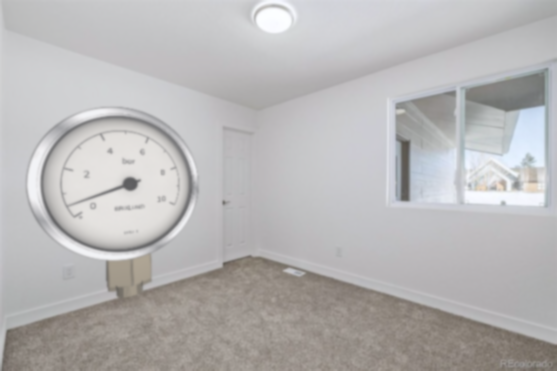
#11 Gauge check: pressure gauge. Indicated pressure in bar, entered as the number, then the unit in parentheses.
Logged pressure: 0.5 (bar)
